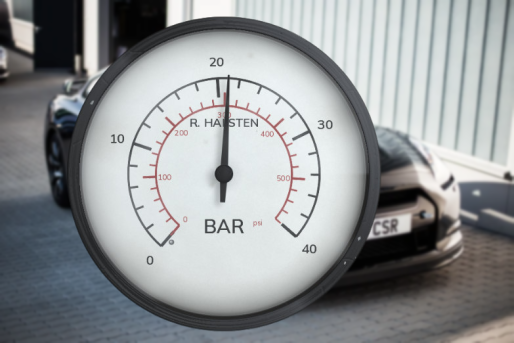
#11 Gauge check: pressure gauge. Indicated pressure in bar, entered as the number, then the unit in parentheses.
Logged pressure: 21 (bar)
